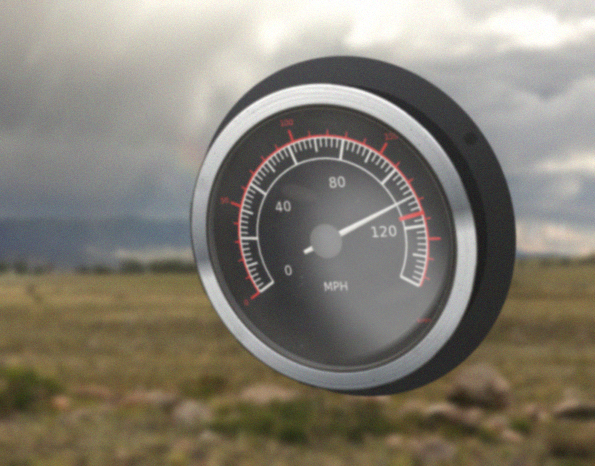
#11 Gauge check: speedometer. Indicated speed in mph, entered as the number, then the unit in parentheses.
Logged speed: 110 (mph)
